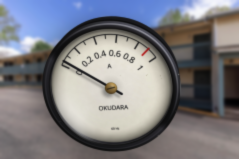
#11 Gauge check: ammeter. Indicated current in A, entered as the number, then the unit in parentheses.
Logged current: 0.05 (A)
